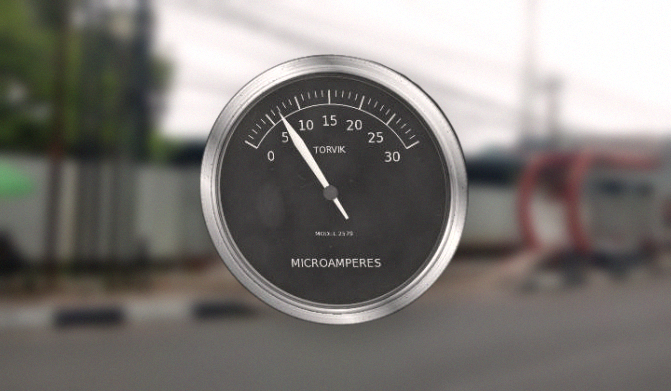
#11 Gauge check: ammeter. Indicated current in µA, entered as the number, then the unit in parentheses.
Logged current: 7 (µA)
